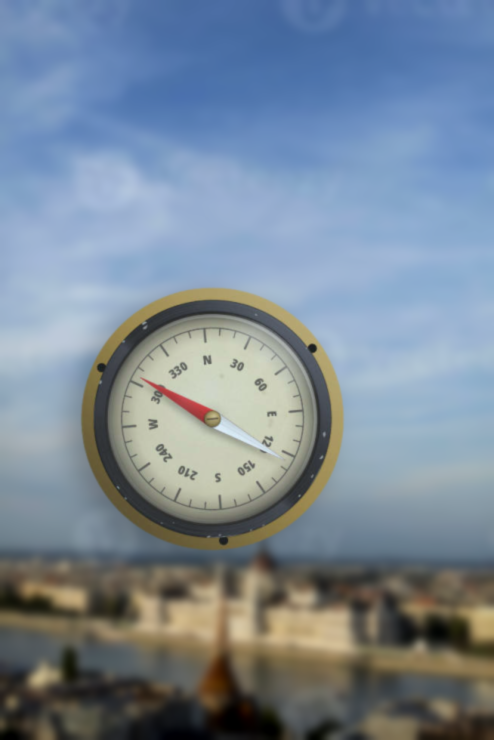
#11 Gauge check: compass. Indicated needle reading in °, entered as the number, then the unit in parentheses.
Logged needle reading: 305 (°)
